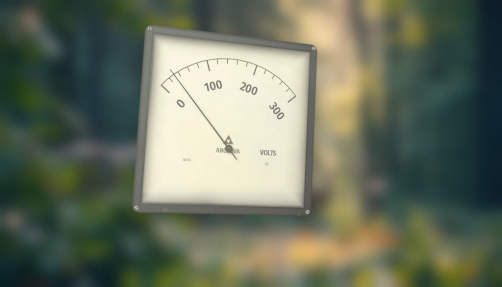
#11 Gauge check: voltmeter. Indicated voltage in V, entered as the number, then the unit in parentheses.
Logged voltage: 30 (V)
